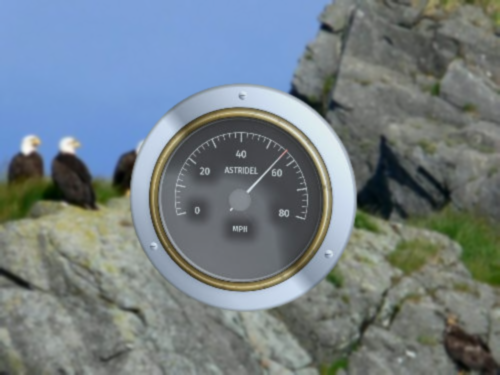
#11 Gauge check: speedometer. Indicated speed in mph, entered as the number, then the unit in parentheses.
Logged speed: 56 (mph)
